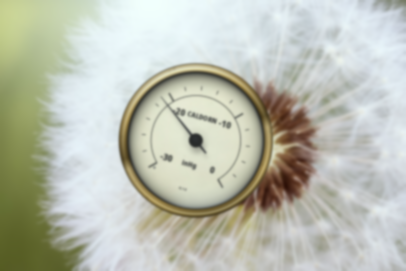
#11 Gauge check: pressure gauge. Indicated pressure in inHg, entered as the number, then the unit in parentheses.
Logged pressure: -21 (inHg)
